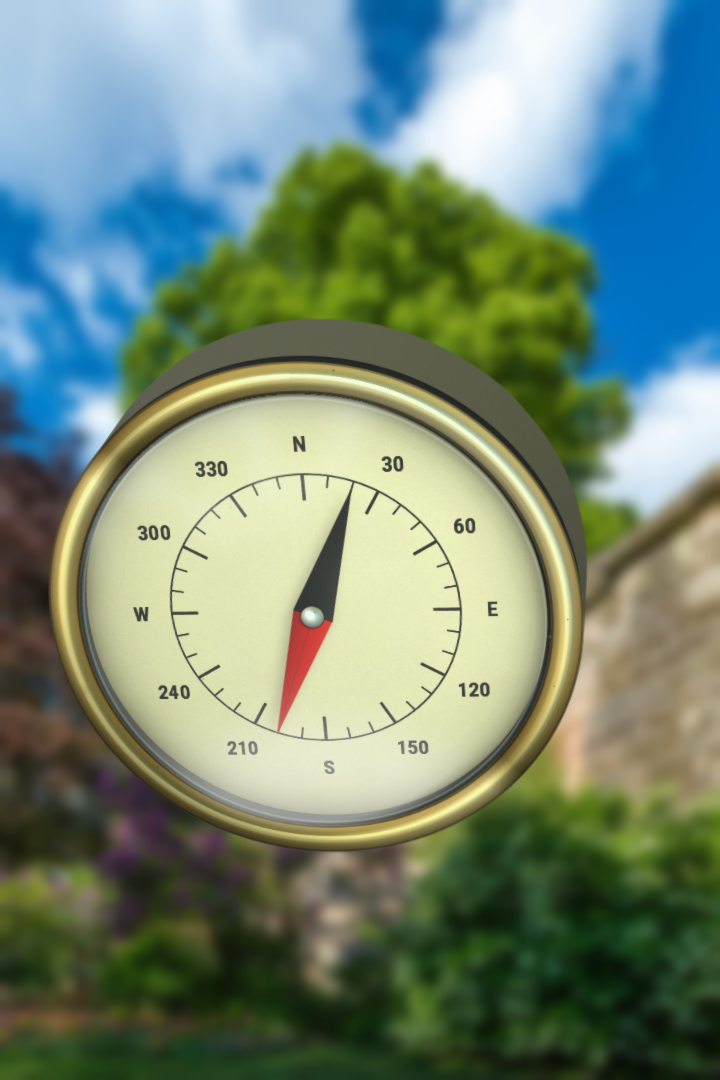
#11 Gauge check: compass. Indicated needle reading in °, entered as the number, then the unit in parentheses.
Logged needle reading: 200 (°)
